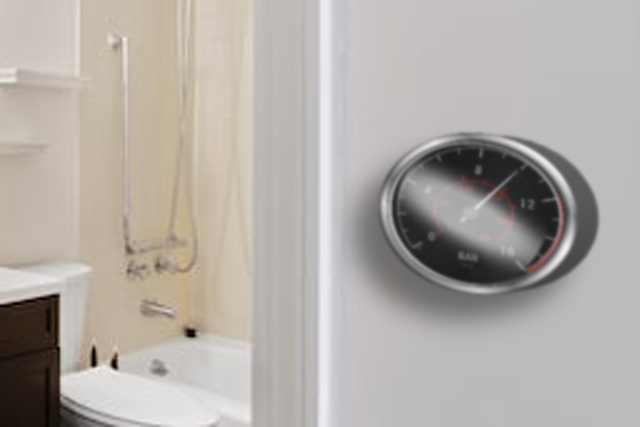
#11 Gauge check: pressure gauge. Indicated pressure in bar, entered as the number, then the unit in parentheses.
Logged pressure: 10 (bar)
